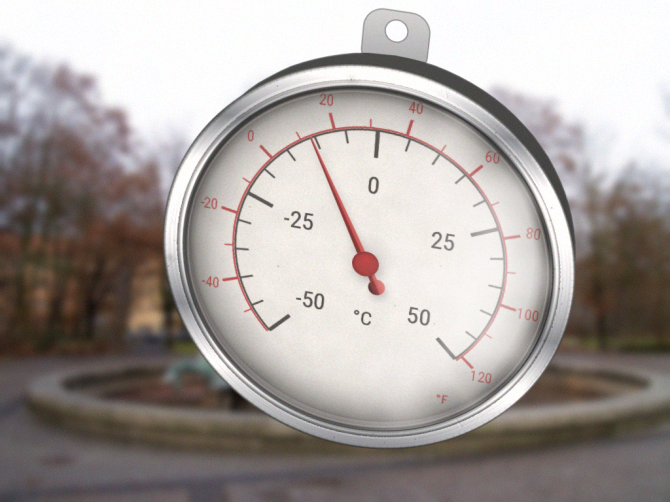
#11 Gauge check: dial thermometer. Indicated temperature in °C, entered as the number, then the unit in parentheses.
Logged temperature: -10 (°C)
